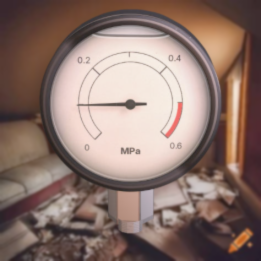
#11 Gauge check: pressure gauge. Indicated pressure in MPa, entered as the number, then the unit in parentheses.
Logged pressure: 0.1 (MPa)
